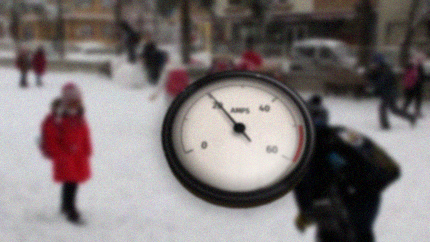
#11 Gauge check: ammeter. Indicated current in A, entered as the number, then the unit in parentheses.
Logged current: 20 (A)
